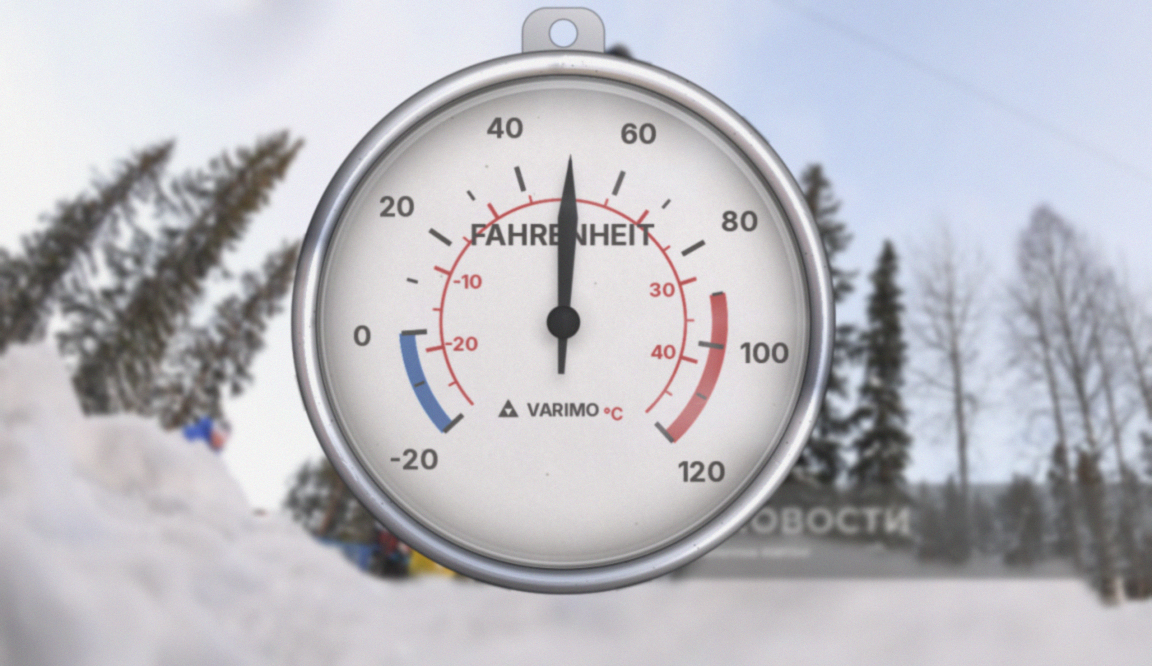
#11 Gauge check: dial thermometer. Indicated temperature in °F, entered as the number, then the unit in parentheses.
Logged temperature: 50 (°F)
